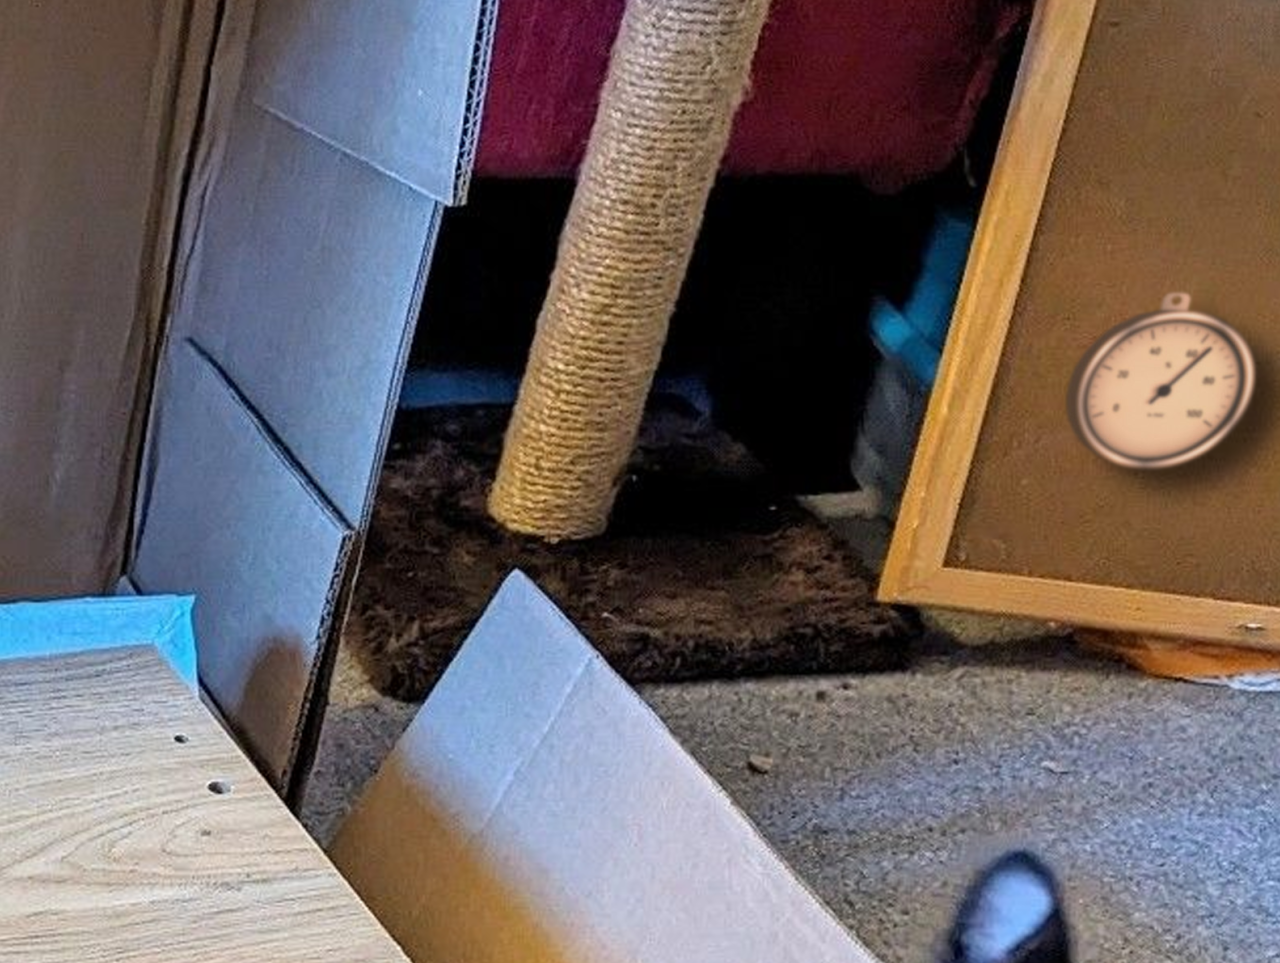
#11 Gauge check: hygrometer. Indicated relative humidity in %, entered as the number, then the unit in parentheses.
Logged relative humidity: 64 (%)
